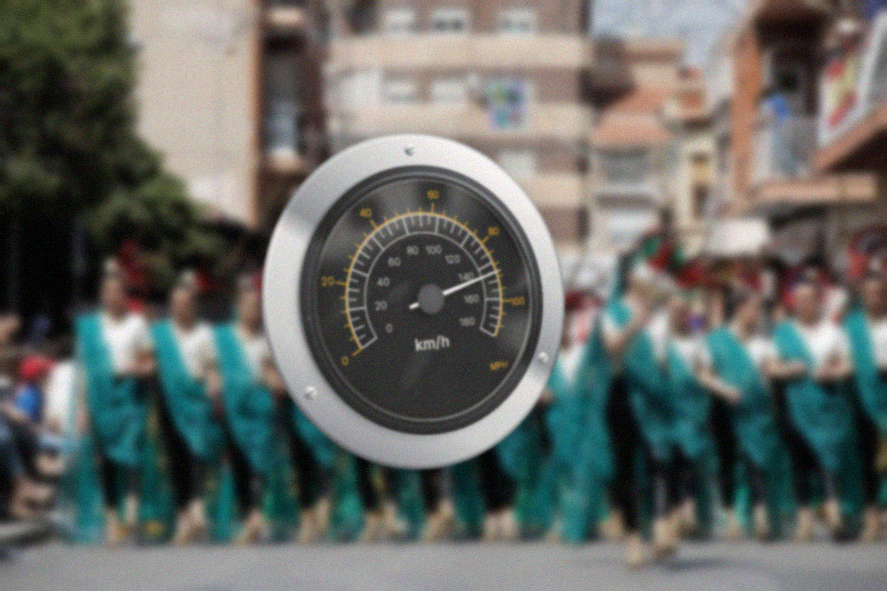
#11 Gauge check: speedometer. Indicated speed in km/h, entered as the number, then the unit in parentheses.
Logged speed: 145 (km/h)
